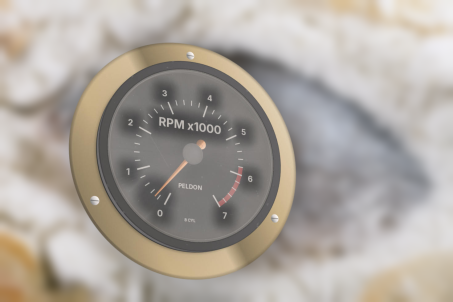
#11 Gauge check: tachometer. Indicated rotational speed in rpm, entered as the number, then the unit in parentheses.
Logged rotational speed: 300 (rpm)
